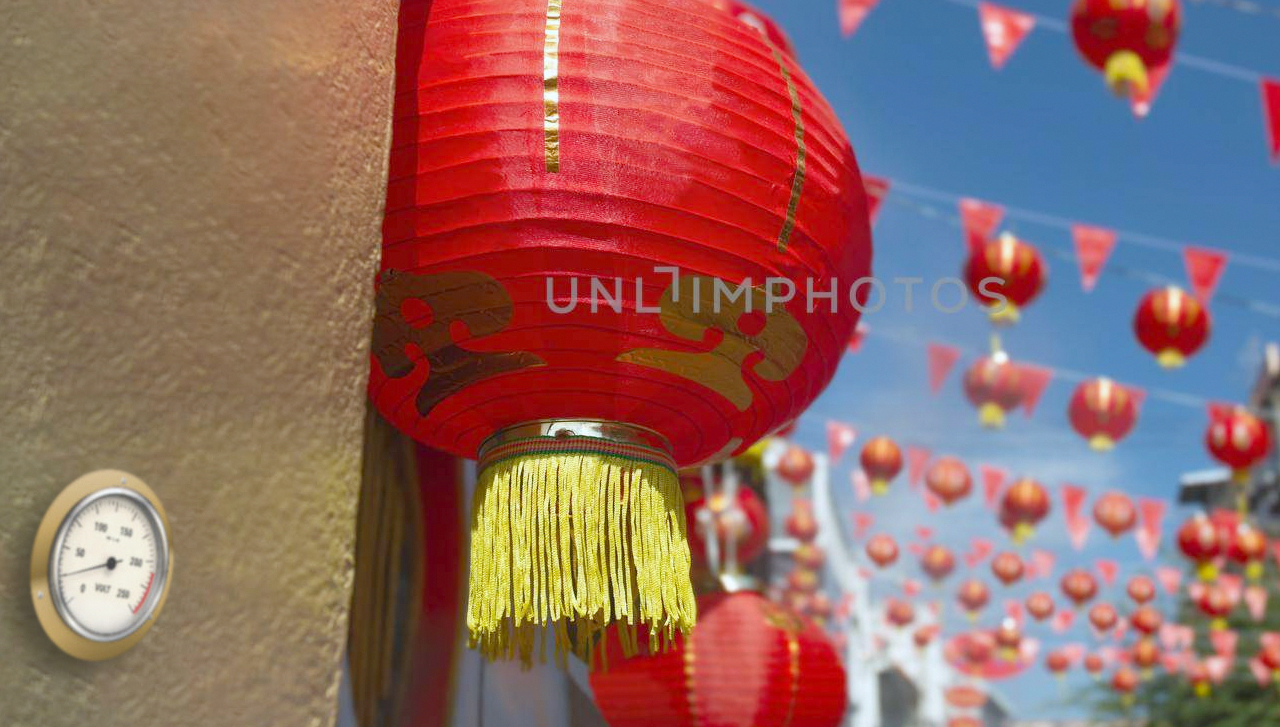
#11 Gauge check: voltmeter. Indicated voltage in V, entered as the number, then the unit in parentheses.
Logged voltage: 25 (V)
